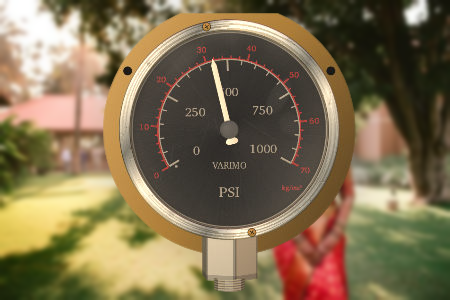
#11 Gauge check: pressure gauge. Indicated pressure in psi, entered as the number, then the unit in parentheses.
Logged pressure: 450 (psi)
